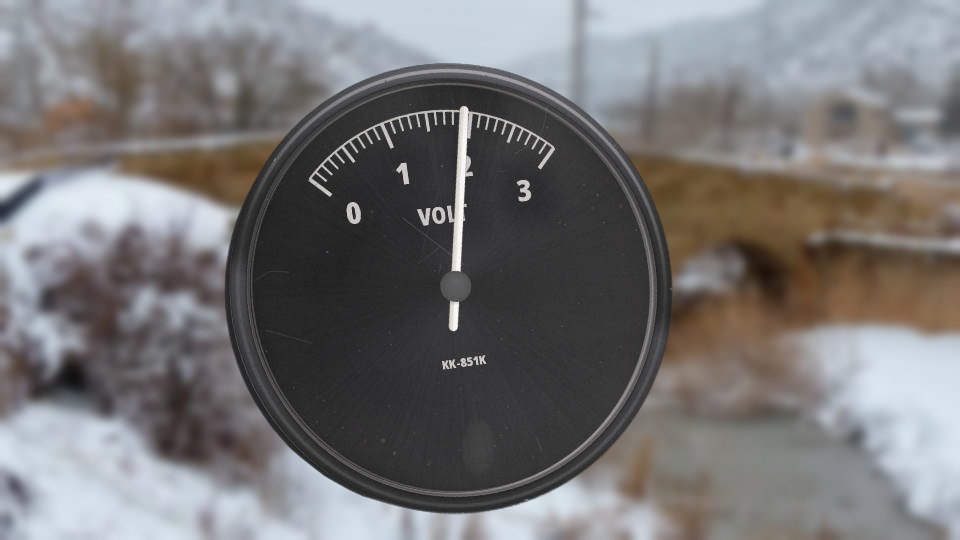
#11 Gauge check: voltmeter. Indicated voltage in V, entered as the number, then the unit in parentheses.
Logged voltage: 1.9 (V)
